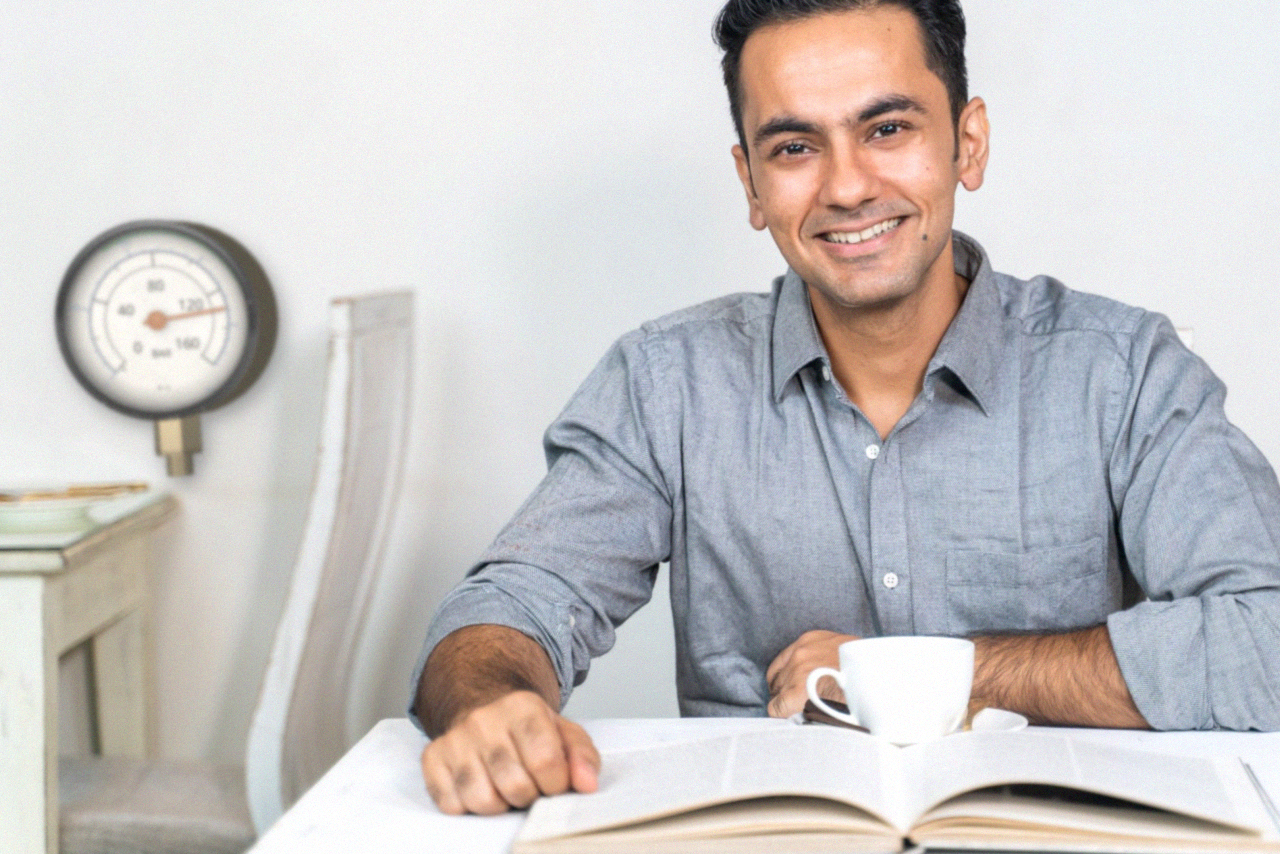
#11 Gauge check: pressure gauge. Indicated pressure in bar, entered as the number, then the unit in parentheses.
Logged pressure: 130 (bar)
